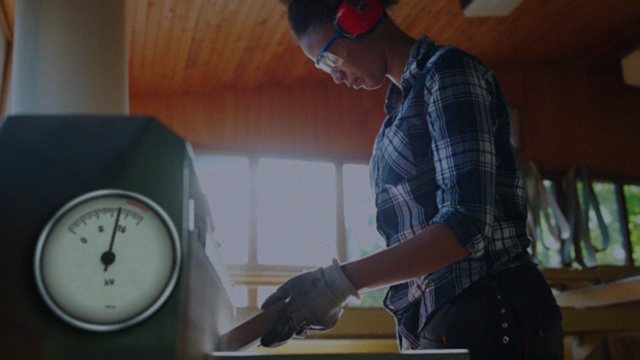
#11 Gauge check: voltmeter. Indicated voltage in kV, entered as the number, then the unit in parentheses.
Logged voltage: 14 (kV)
